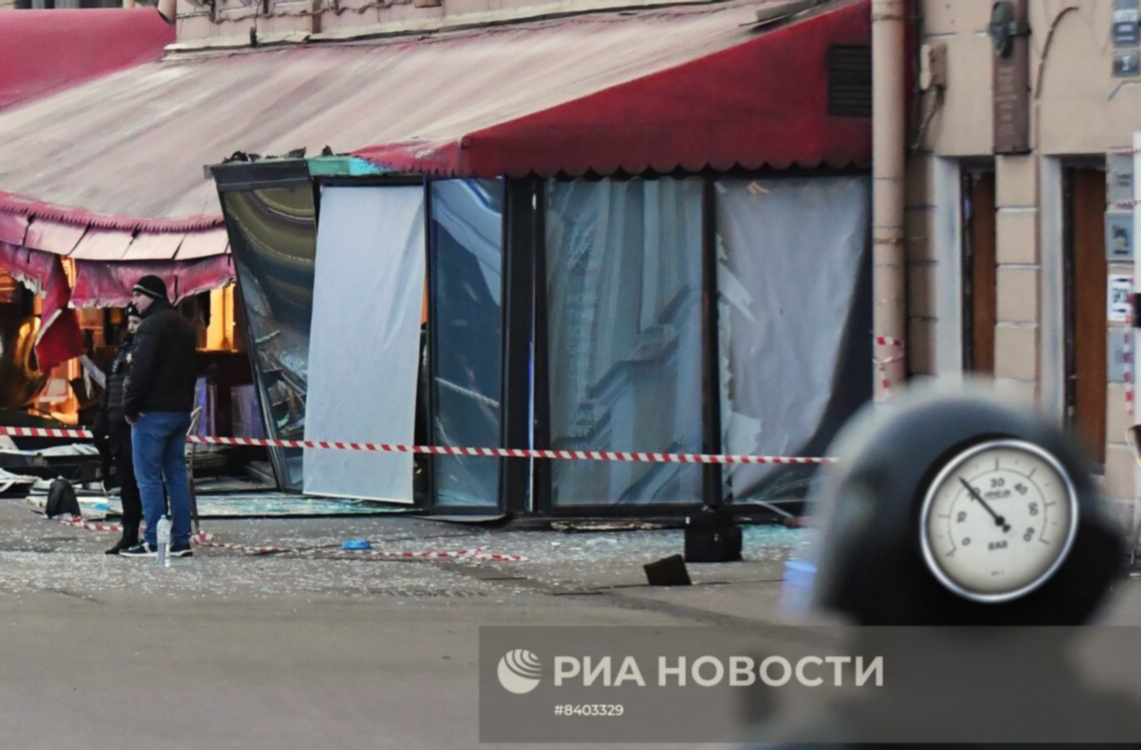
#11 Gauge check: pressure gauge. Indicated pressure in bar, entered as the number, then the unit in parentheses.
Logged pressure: 20 (bar)
